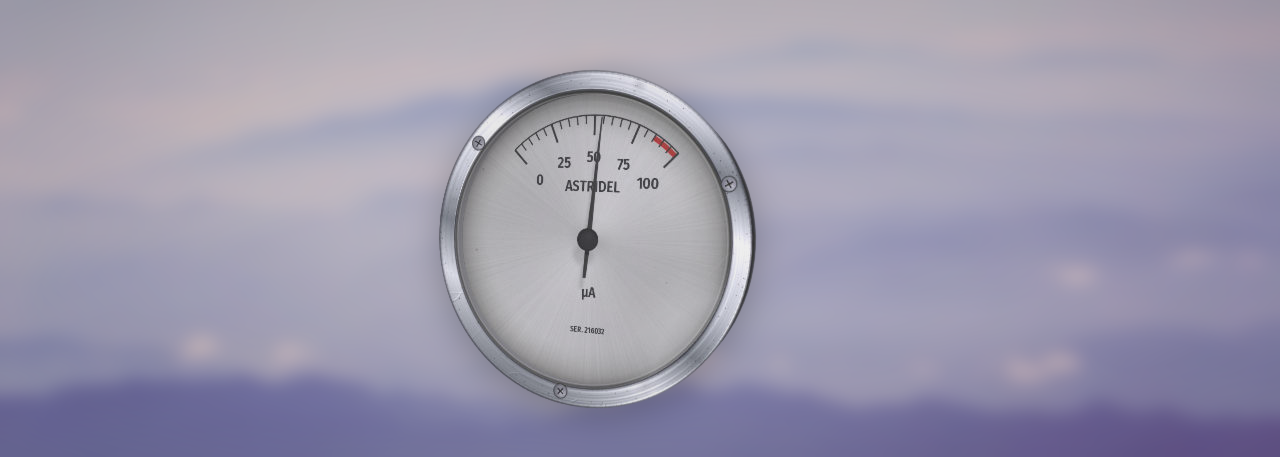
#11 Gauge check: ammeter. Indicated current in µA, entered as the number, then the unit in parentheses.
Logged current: 55 (µA)
